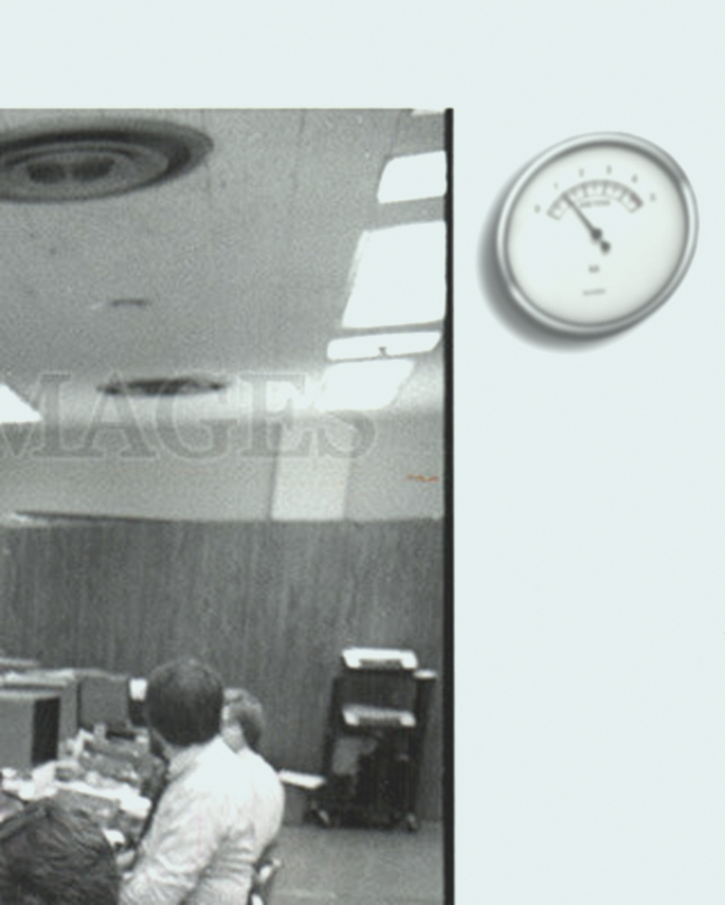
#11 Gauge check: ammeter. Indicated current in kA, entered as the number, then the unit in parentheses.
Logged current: 1 (kA)
